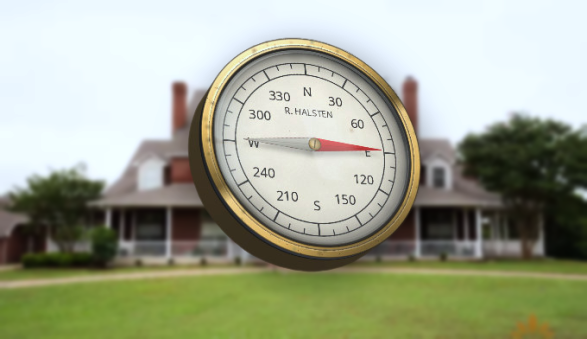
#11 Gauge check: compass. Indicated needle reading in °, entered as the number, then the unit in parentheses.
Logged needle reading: 90 (°)
